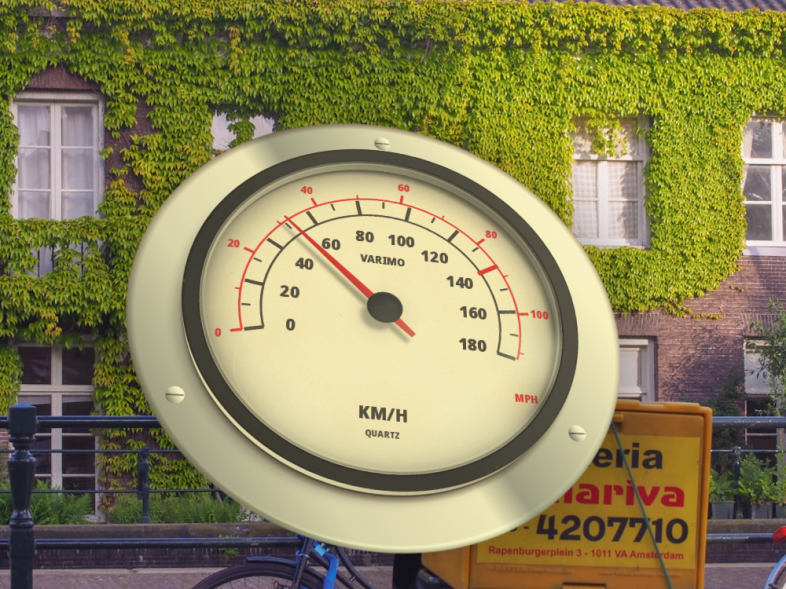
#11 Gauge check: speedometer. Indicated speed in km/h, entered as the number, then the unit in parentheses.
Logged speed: 50 (km/h)
